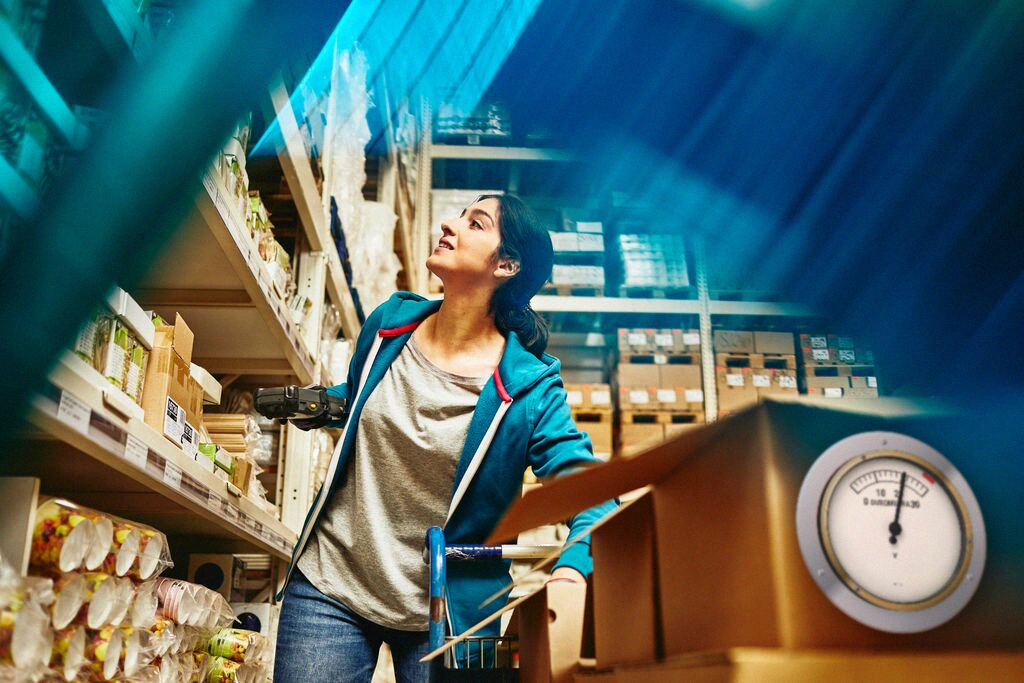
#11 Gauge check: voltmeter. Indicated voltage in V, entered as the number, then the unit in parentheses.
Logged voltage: 20 (V)
